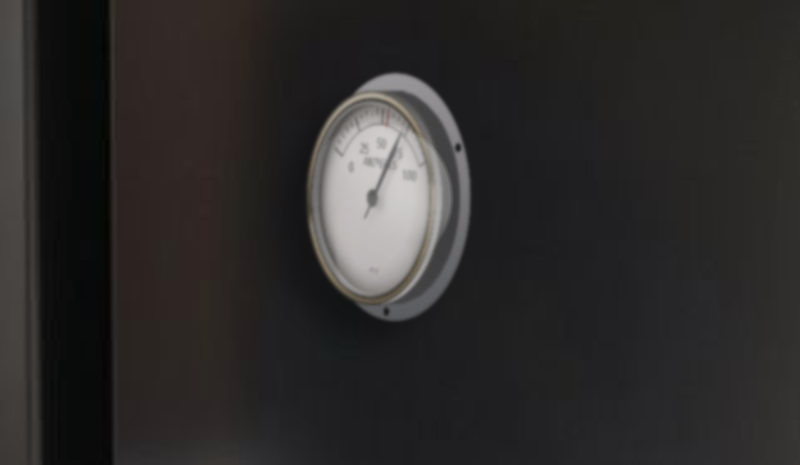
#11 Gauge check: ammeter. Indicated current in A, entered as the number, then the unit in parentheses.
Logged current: 75 (A)
